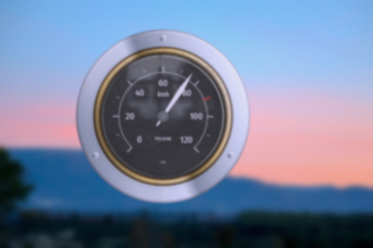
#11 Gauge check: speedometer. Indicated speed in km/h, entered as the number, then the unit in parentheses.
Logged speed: 75 (km/h)
